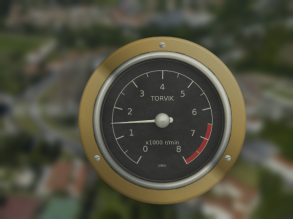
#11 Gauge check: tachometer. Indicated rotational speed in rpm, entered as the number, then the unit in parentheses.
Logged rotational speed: 1500 (rpm)
